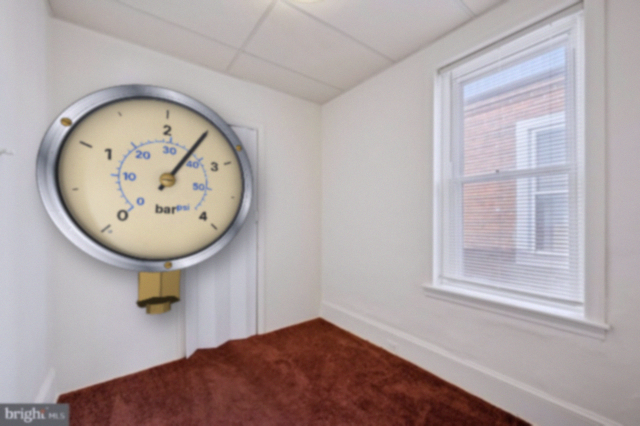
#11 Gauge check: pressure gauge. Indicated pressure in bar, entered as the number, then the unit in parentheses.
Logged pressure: 2.5 (bar)
